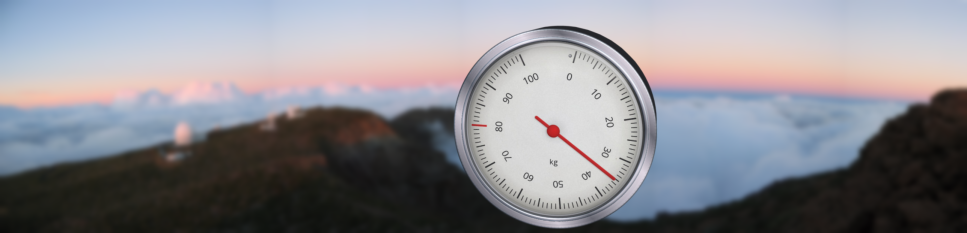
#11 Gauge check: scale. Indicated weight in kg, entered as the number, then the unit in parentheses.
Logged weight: 35 (kg)
